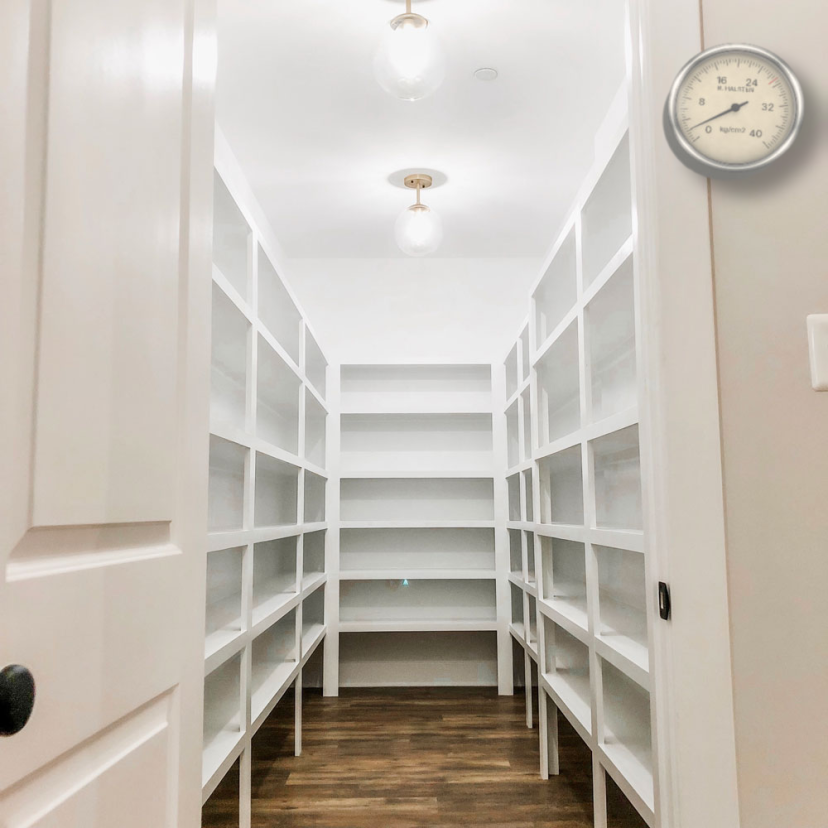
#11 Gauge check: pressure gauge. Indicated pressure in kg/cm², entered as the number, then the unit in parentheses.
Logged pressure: 2 (kg/cm²)
